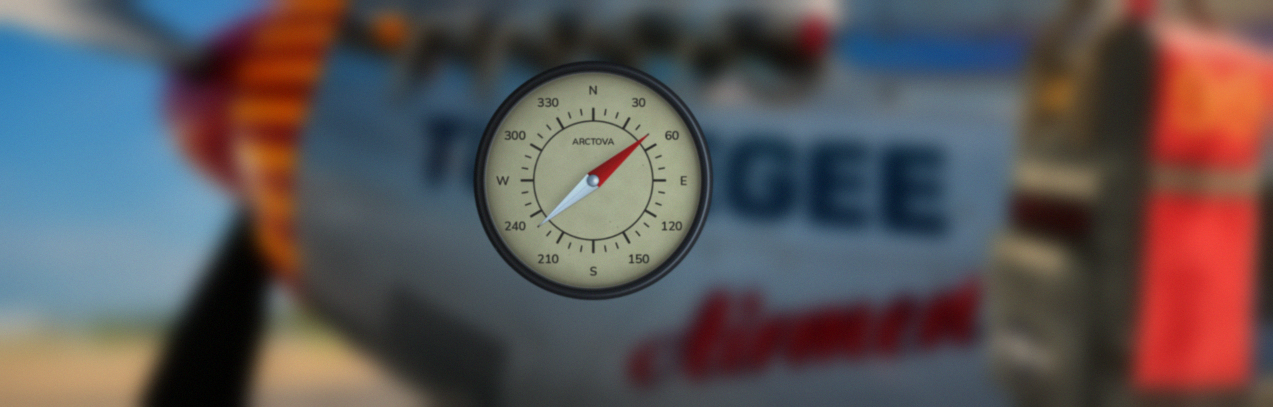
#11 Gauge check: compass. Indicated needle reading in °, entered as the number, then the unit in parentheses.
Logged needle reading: 50 (°)
